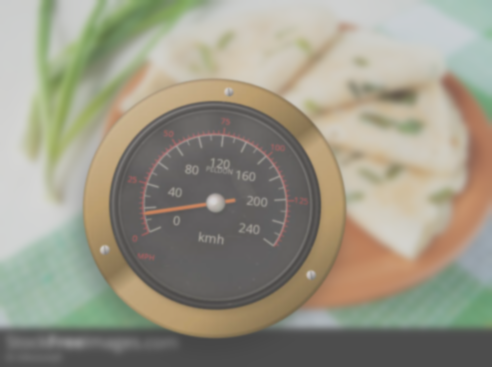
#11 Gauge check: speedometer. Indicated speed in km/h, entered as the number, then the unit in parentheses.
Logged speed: 15 (km/h)
